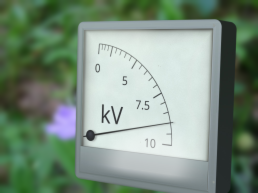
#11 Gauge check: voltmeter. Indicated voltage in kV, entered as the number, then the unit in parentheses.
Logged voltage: 9 (kV)
